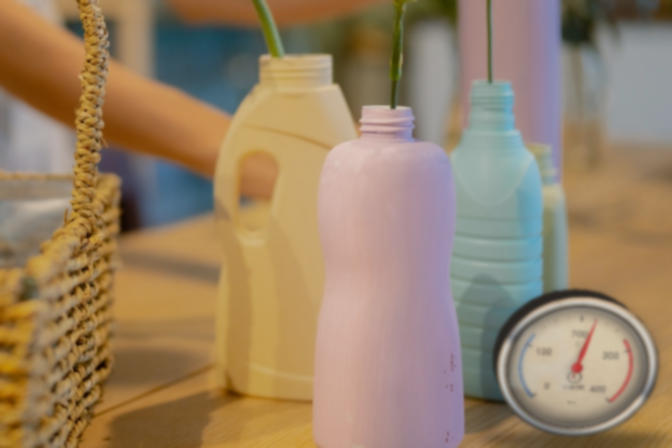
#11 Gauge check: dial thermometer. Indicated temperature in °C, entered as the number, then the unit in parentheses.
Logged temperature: 220 (°C)
